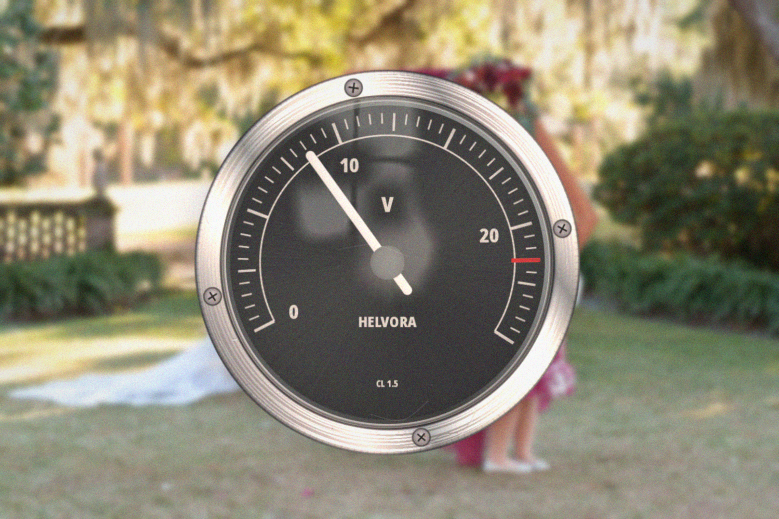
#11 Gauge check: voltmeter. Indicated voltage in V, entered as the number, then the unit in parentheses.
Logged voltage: 8.5 (V)
